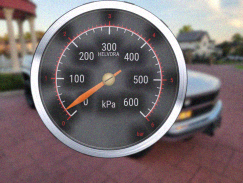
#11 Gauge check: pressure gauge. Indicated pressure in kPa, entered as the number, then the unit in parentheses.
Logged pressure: 20 (kPa)
